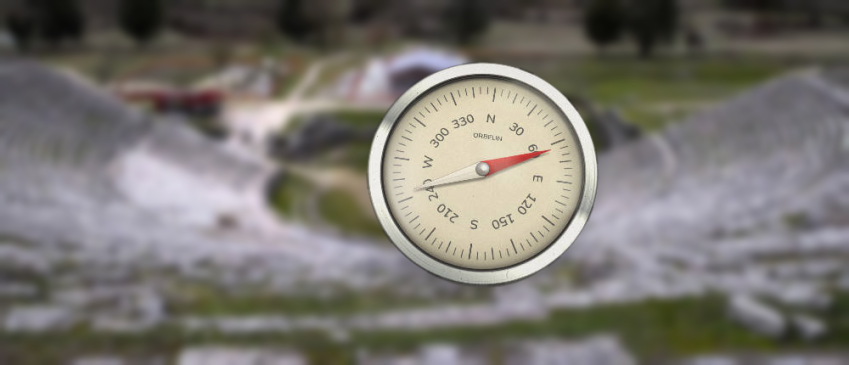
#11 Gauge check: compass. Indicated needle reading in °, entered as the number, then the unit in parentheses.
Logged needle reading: 65 (°)
